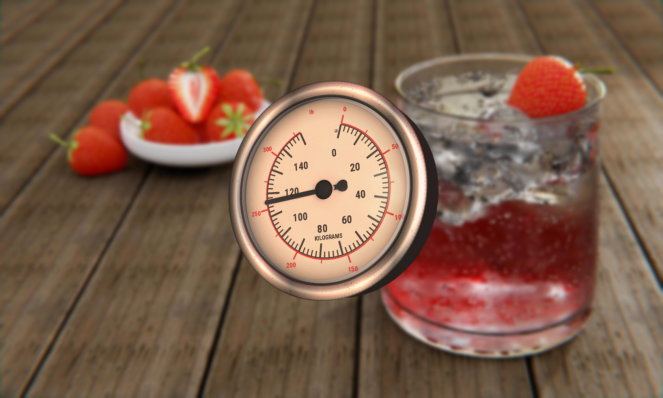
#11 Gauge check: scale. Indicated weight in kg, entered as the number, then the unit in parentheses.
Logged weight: 116 (kg)
